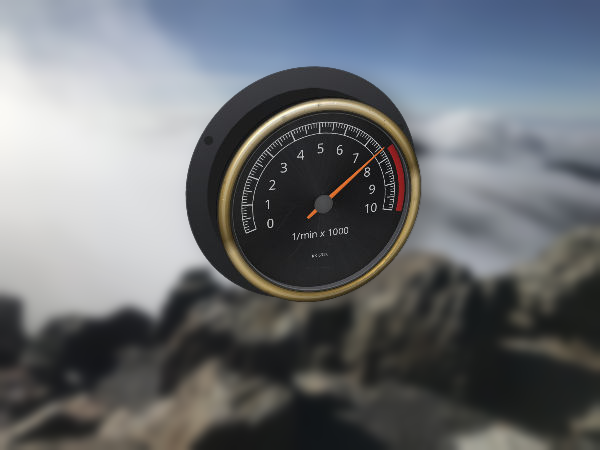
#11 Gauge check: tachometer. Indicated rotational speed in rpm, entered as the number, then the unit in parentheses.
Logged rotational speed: 7500 (rpm)
